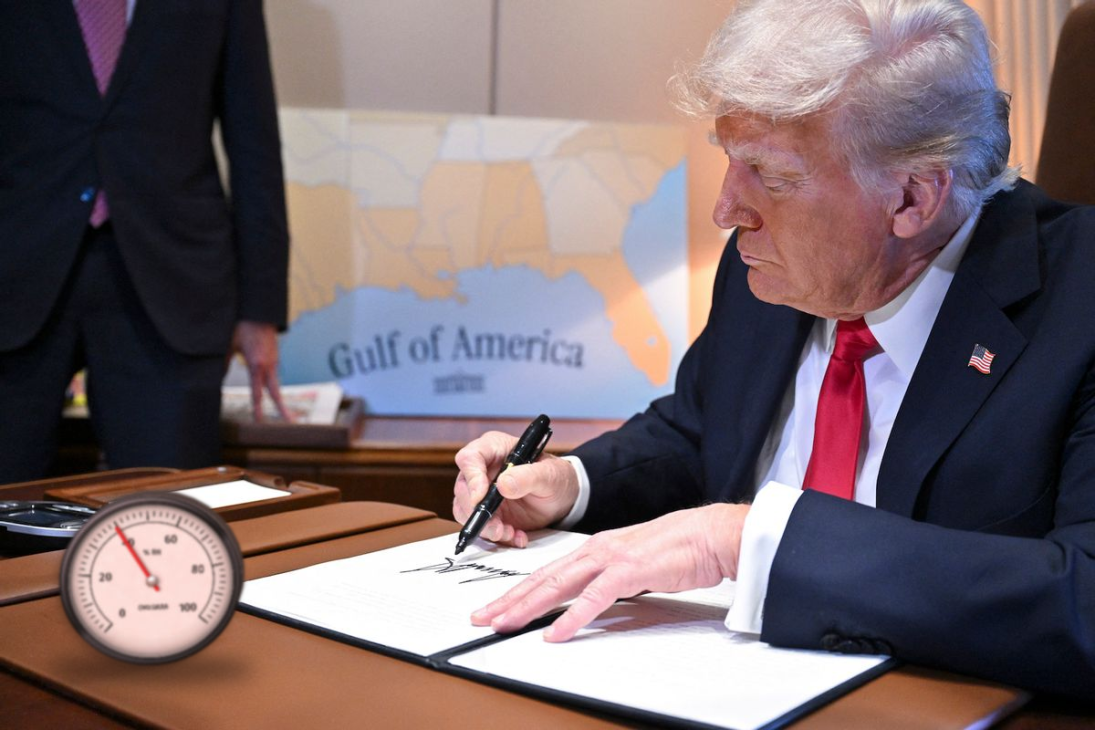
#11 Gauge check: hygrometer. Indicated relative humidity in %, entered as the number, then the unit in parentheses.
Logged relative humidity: 40 (%)
